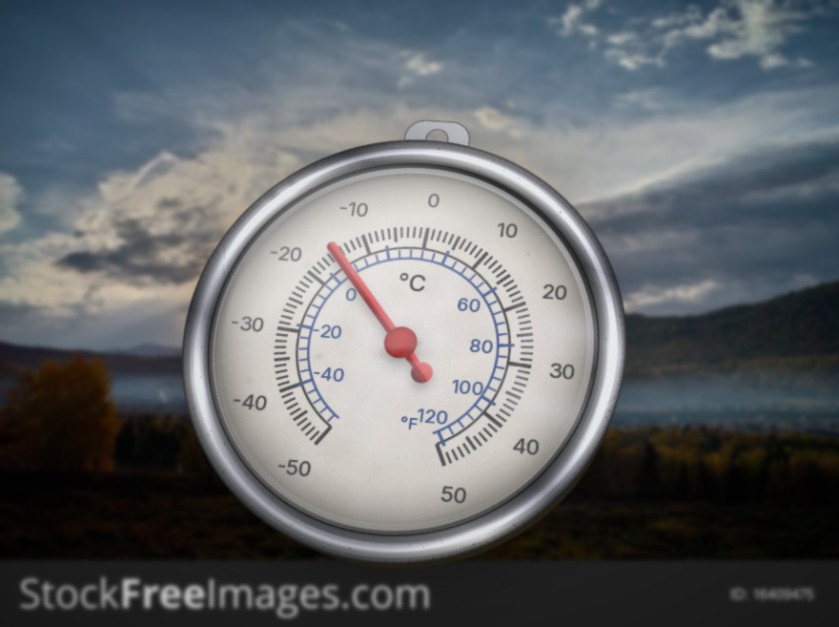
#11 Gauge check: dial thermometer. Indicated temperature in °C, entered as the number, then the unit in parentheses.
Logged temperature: -15 (°C)
